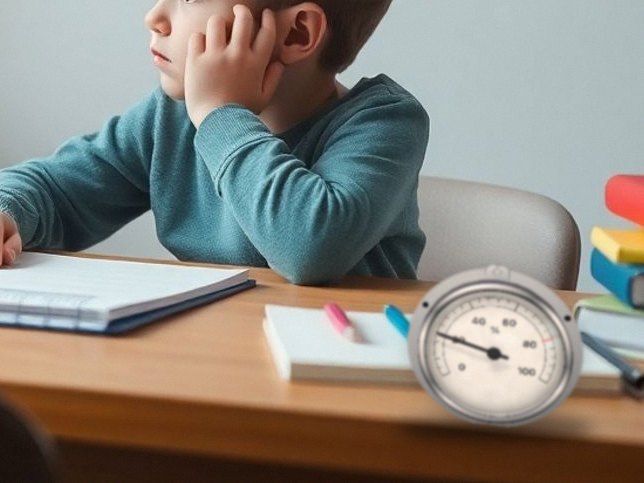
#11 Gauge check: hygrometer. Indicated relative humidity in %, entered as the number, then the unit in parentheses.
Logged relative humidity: 20 (%)
